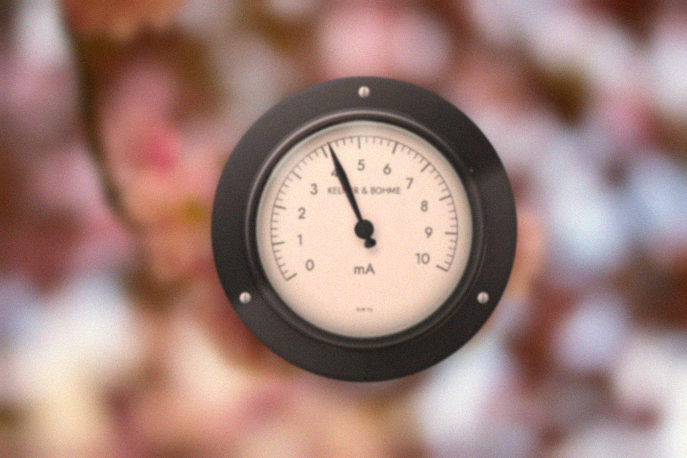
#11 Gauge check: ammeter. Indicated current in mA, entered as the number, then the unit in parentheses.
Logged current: 4.2 (mA)
